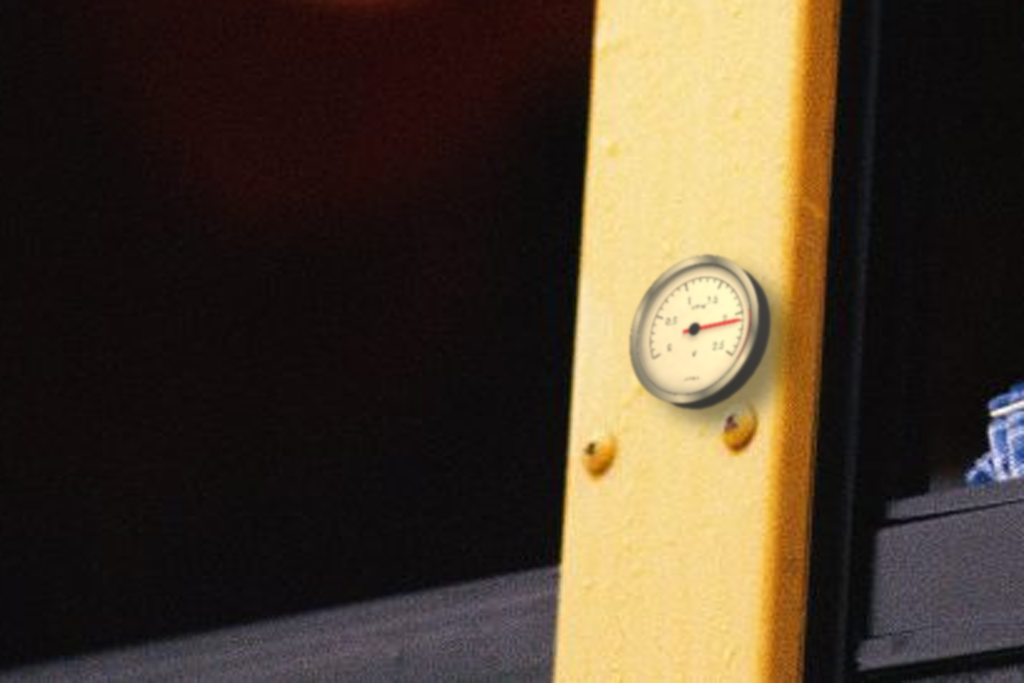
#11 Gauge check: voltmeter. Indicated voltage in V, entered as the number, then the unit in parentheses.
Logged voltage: 2.1 (V)
